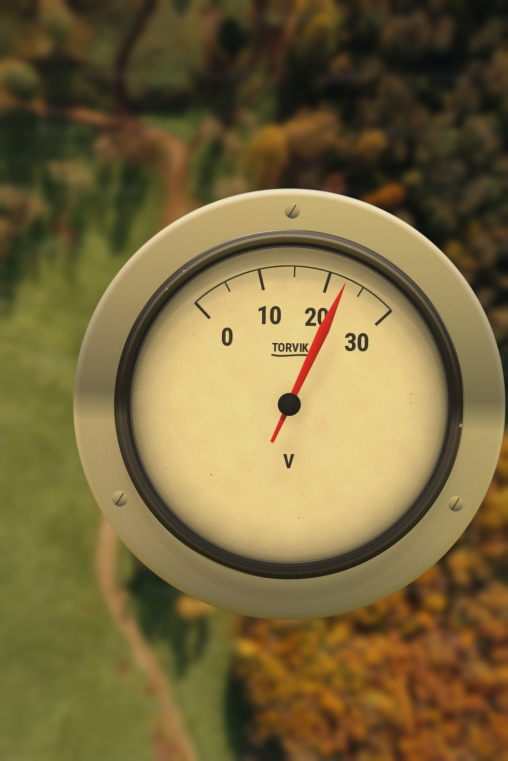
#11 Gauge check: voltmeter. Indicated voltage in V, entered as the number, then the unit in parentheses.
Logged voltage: 22.5 (V)
